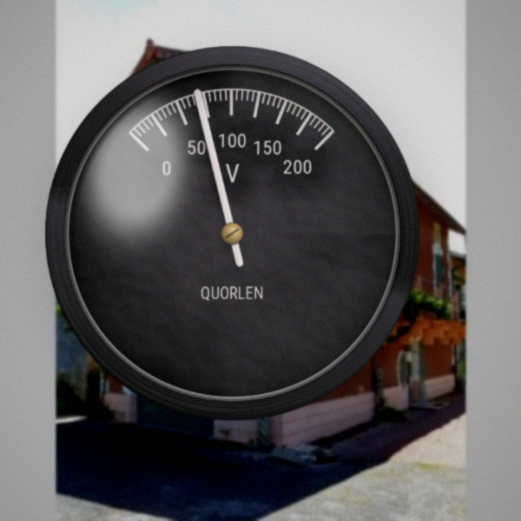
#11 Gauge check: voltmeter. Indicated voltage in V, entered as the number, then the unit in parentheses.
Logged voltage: 70 (V)
